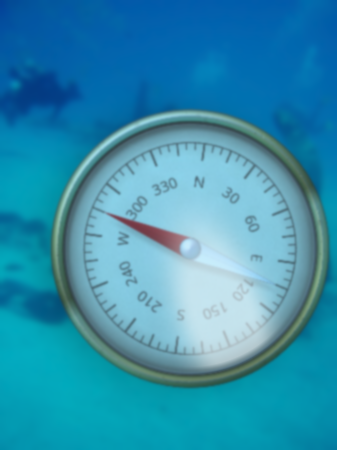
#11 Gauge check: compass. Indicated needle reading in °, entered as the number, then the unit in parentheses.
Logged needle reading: 285 (°)
